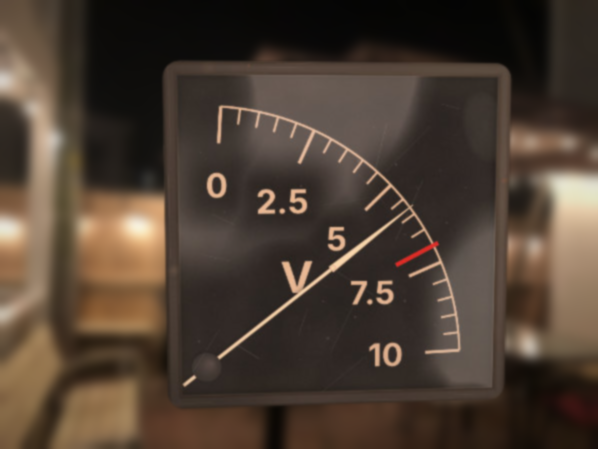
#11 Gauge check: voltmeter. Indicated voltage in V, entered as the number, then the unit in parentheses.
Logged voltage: 5.75 (V)
